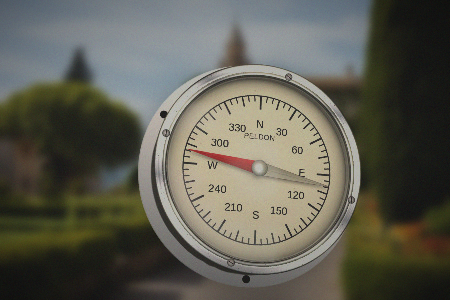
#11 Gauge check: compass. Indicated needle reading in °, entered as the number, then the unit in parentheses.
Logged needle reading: 280 (°)
